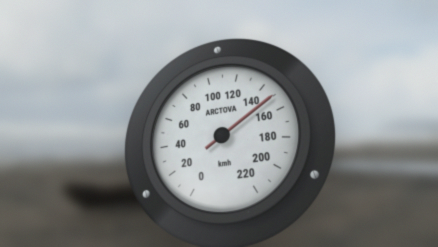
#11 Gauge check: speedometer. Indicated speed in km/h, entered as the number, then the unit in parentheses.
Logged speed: 150 (km/h)
